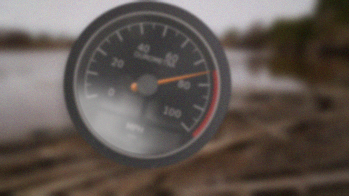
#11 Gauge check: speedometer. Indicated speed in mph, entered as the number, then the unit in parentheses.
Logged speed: 75 (mph)
